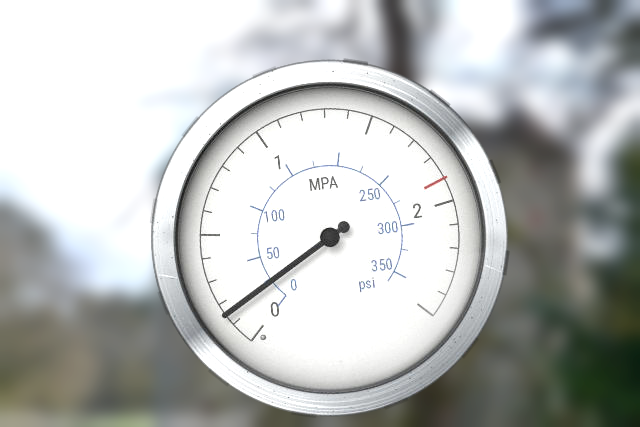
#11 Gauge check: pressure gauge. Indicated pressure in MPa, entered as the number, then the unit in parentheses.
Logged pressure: 0.15 (MPa)
